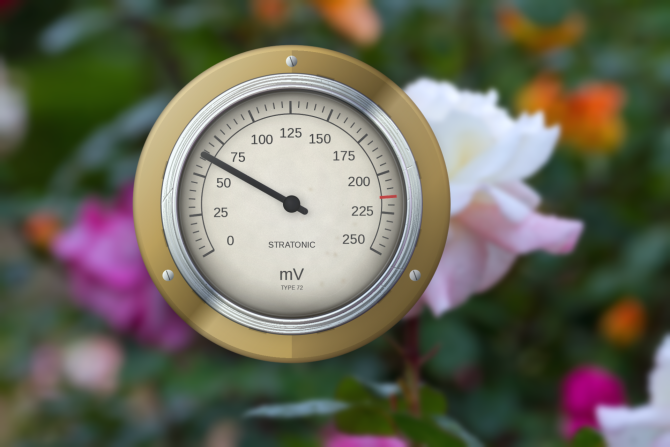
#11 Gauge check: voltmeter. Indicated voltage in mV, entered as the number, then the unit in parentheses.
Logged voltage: 62.5 (mV)
